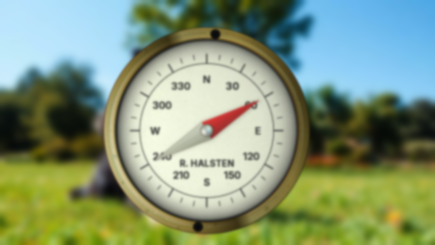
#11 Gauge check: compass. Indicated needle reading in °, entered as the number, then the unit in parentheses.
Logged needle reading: 60 (°)
